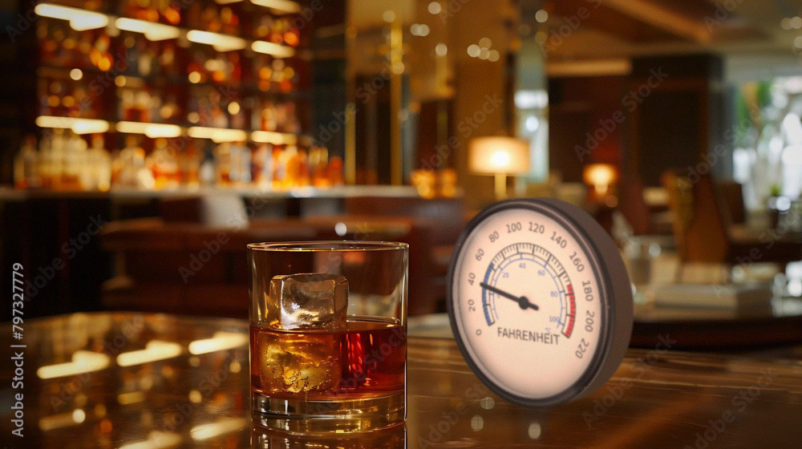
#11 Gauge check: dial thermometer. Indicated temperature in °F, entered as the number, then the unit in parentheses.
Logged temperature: 40 (°F)
